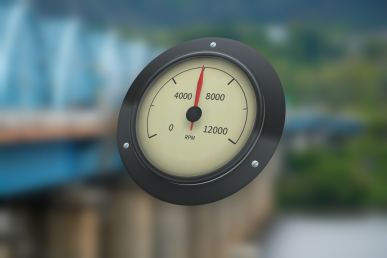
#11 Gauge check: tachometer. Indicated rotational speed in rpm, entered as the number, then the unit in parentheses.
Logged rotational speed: 6000 (rpm)
